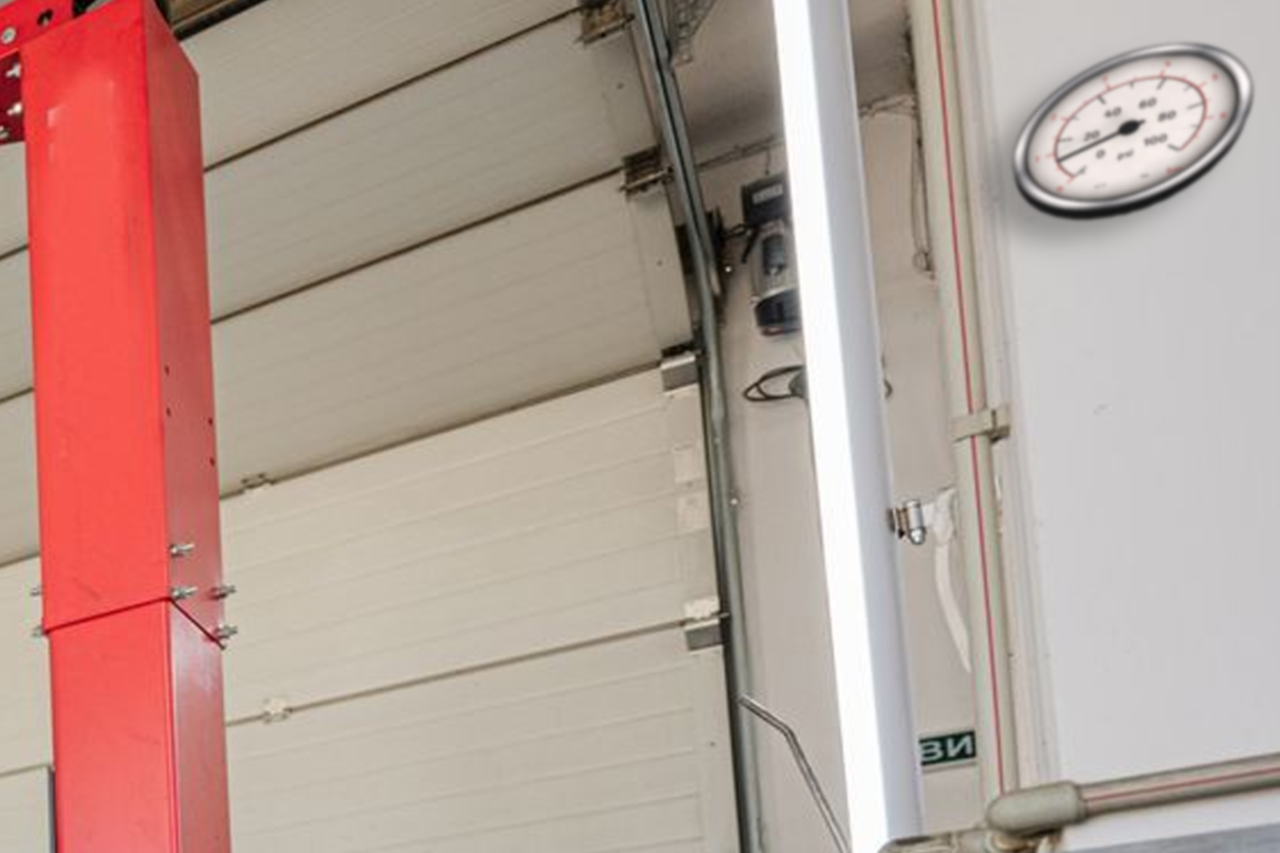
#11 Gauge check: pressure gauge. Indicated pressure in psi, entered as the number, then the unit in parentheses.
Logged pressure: 10 (psi)
